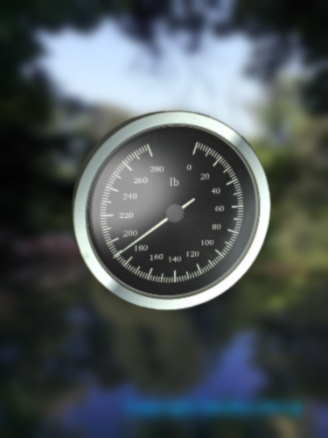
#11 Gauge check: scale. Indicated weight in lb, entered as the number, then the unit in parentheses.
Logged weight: 190 (lb)
